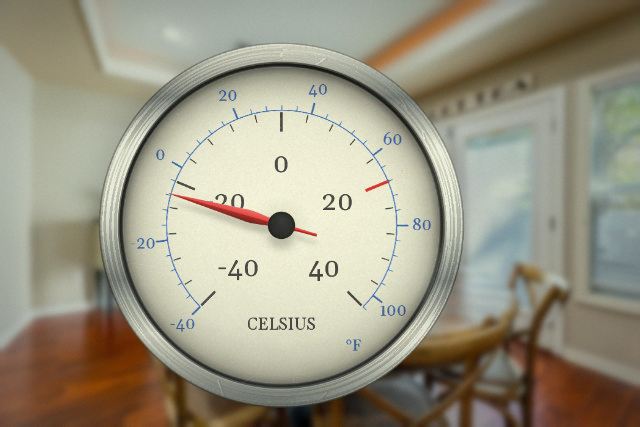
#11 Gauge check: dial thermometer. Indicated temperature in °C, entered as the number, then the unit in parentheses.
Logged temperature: -22 (°C)
